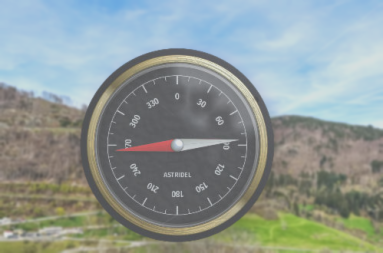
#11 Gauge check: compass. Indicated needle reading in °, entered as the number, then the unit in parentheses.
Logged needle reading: 265 (°)
